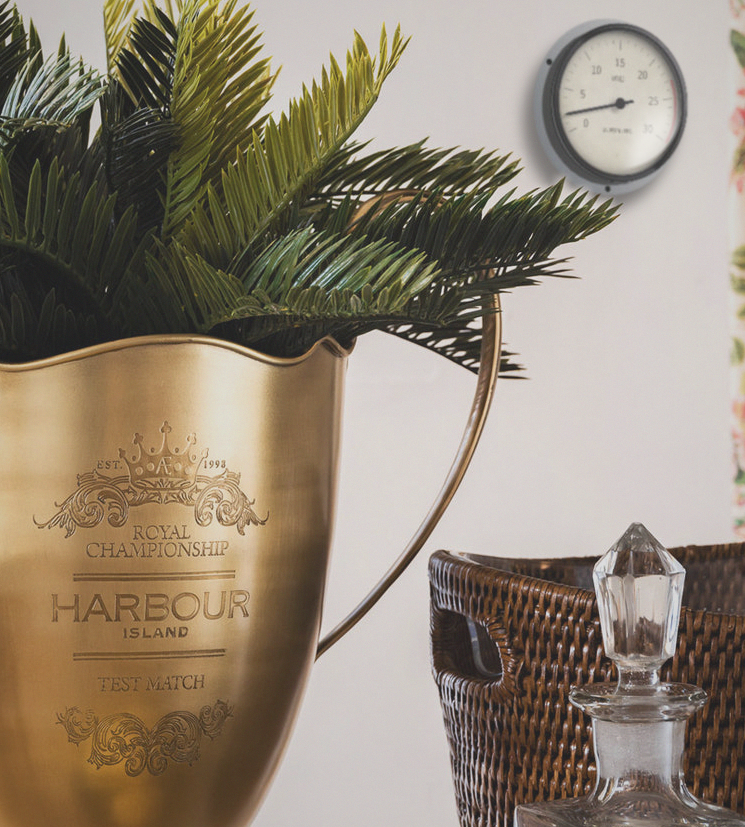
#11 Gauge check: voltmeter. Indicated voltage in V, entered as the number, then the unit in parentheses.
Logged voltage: 2 (V)
